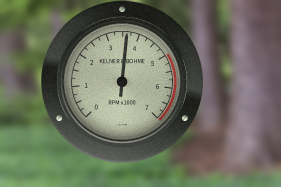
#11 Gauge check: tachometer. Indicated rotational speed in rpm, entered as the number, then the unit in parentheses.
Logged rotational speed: 3625 (rpm)
